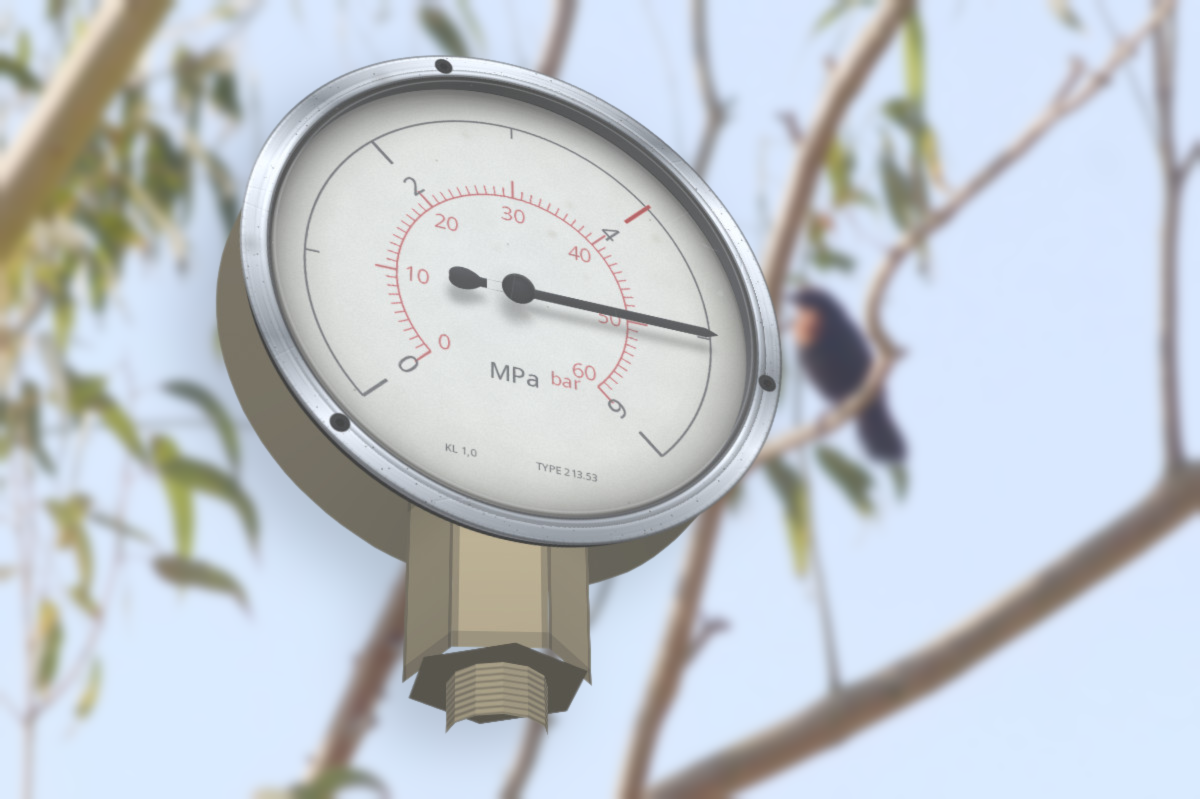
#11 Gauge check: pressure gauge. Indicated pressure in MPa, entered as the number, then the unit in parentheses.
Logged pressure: 5 (MPa)
